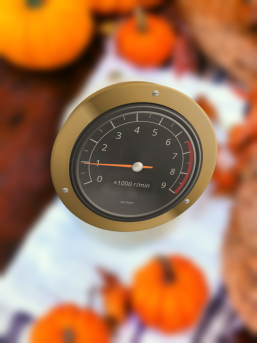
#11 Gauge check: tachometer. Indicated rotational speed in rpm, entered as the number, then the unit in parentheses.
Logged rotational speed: 1000 (rpm)
